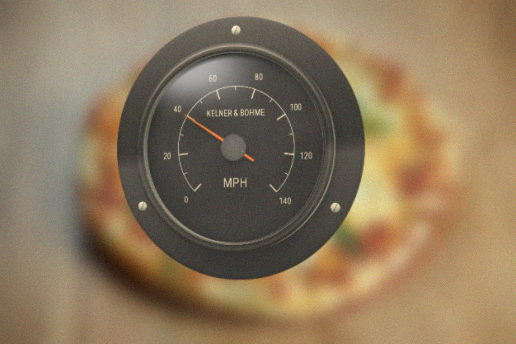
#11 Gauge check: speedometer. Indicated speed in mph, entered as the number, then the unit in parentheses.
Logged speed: 40 (mph)
